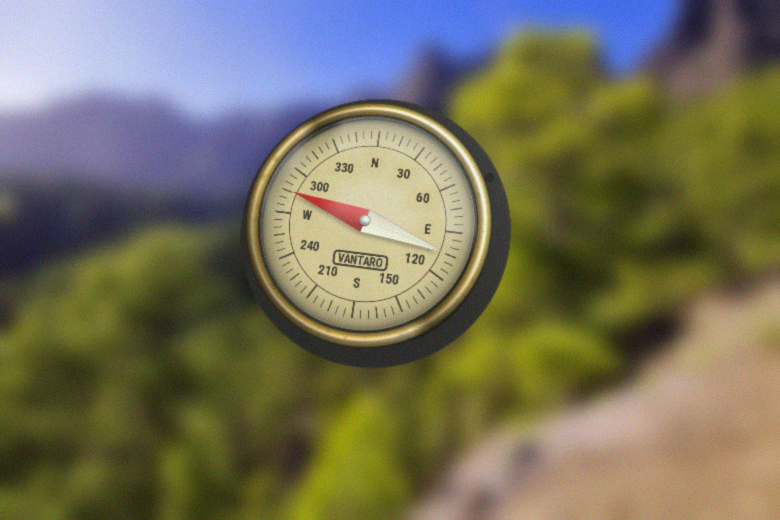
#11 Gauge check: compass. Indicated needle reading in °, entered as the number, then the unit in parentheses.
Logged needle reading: 285 (°)
